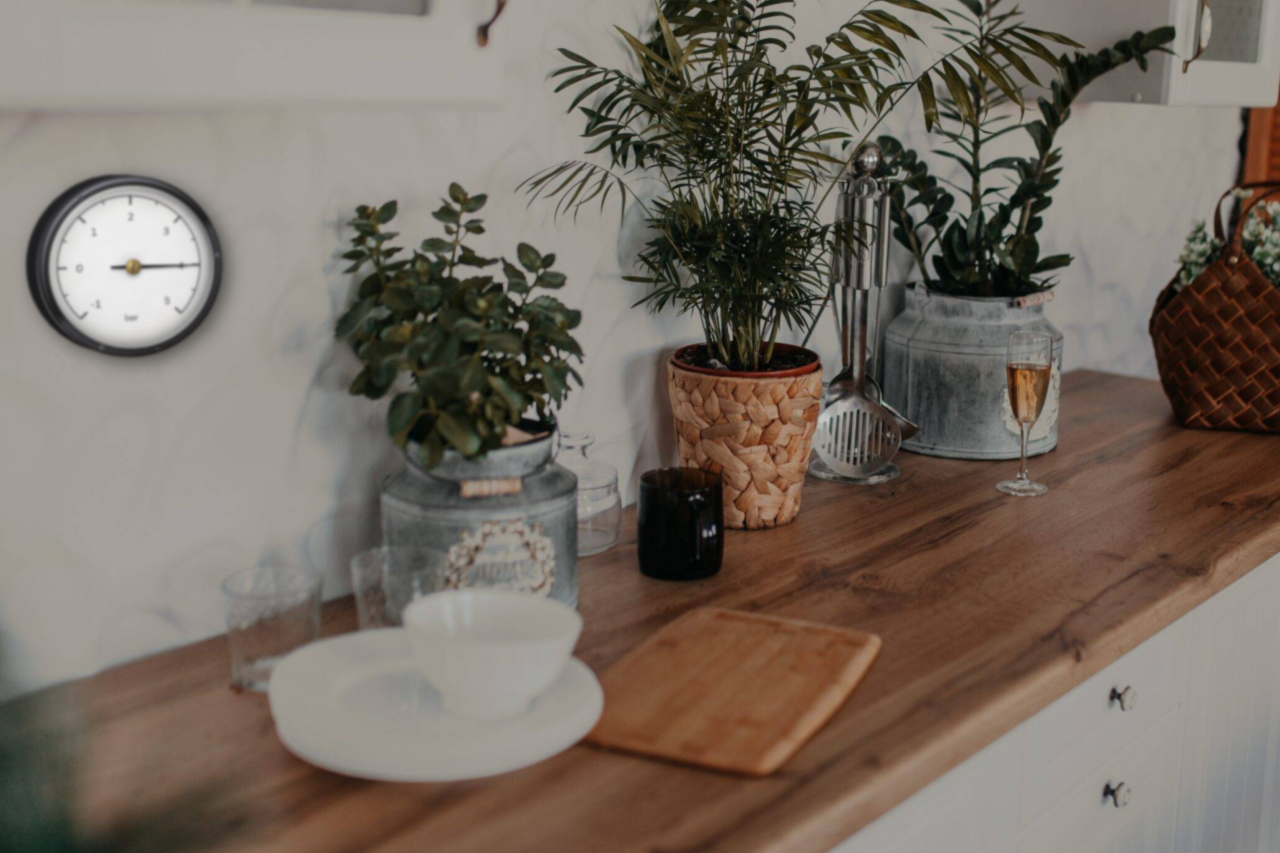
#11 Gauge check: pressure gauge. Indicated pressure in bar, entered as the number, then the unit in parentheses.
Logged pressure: 4 (bar)
